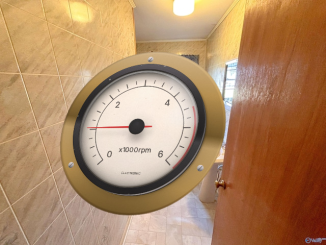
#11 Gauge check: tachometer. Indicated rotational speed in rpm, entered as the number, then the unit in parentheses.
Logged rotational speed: 1000 (rpm)
